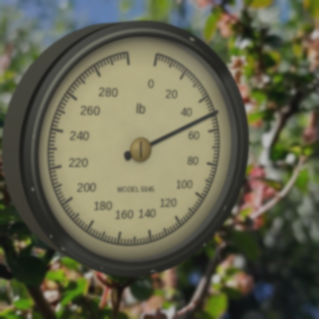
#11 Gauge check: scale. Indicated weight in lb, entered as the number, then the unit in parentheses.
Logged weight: 50 (lb)
